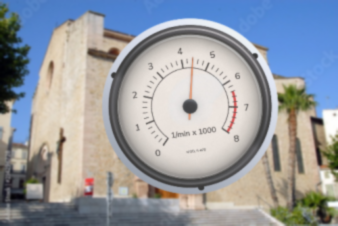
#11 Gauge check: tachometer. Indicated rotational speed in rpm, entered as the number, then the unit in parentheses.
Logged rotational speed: 4400 (rpm)
